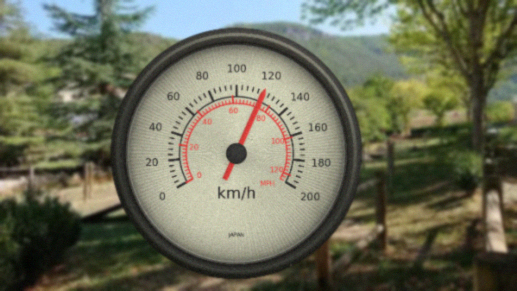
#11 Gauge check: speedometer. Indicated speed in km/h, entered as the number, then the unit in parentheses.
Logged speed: 120 (km/h)
